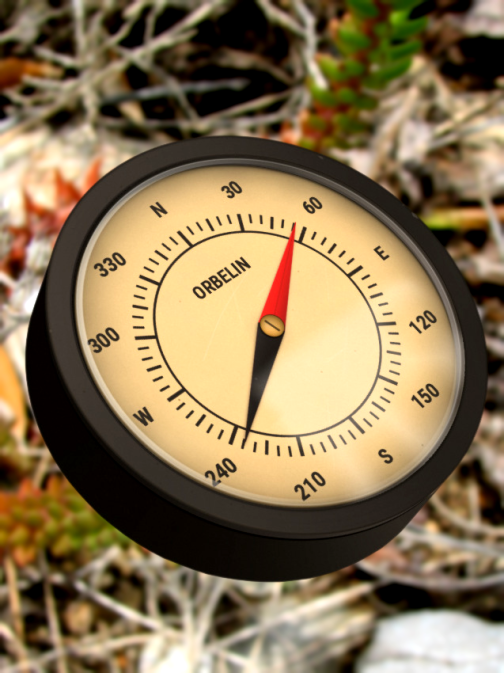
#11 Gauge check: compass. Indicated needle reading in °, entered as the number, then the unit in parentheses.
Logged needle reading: 55 (°)
